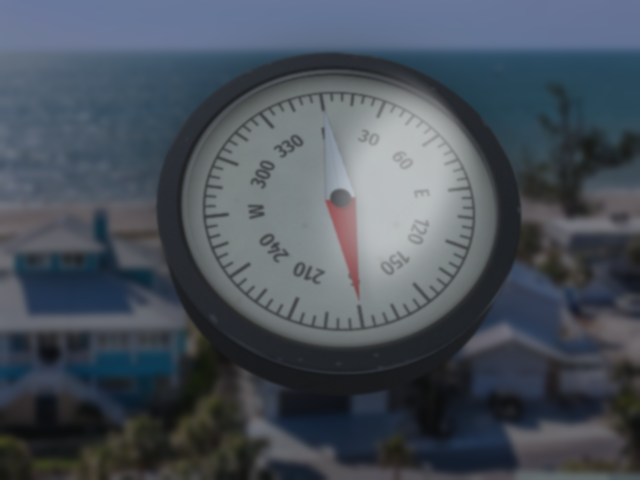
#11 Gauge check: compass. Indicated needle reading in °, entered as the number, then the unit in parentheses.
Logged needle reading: 180 (°)
